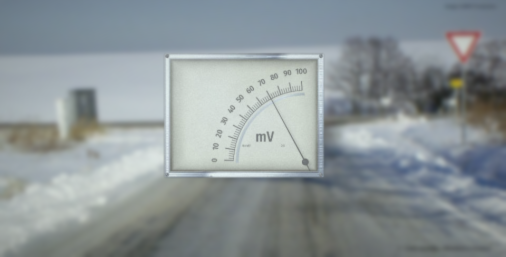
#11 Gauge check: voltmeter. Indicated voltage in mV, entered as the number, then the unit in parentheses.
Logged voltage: 70 (mV)
